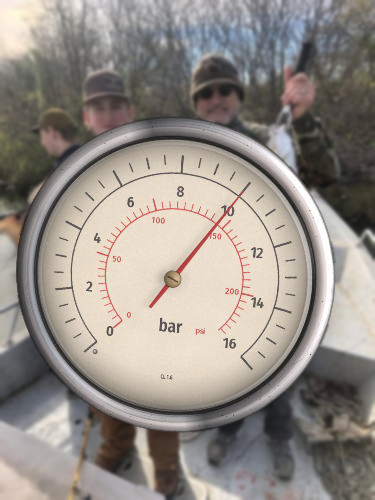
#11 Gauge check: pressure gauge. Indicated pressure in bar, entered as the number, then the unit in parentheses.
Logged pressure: 10 (bar)
